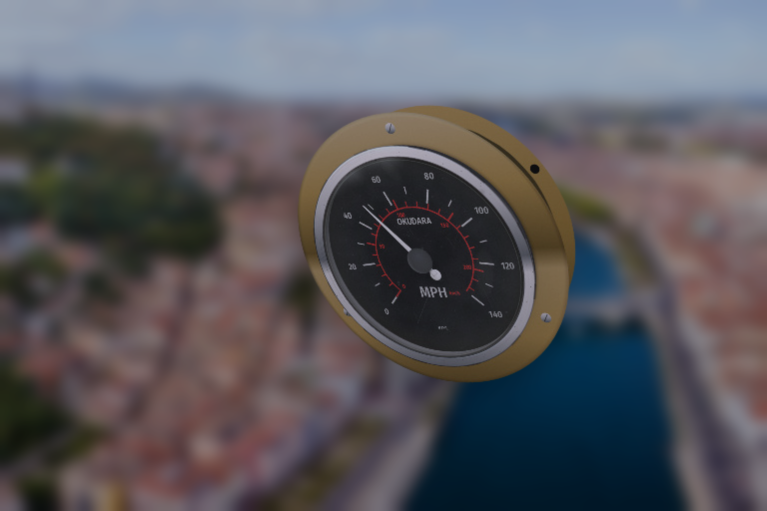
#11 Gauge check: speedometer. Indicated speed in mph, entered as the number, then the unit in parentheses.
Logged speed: 50 (mph)
